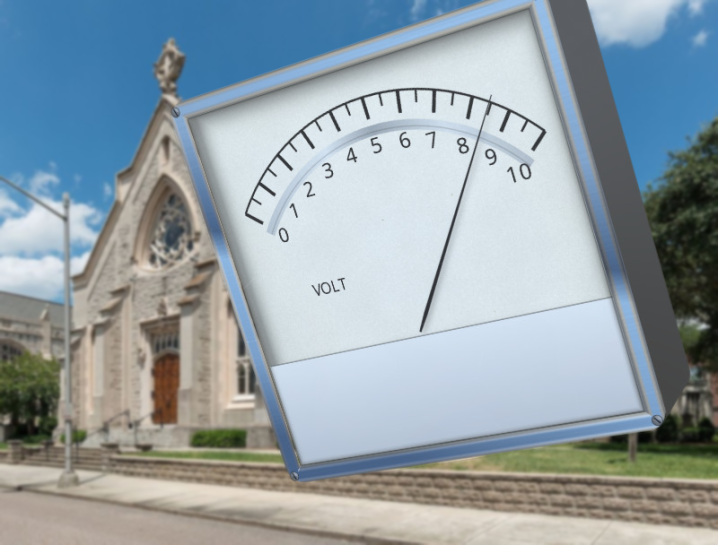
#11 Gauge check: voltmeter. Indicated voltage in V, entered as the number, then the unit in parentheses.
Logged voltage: 8.5 (V)
